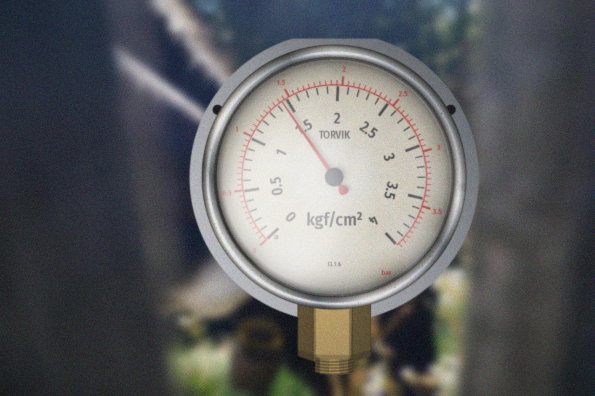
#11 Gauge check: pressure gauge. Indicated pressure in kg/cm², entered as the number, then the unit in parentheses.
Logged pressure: 1.45 (kg/cm²)
